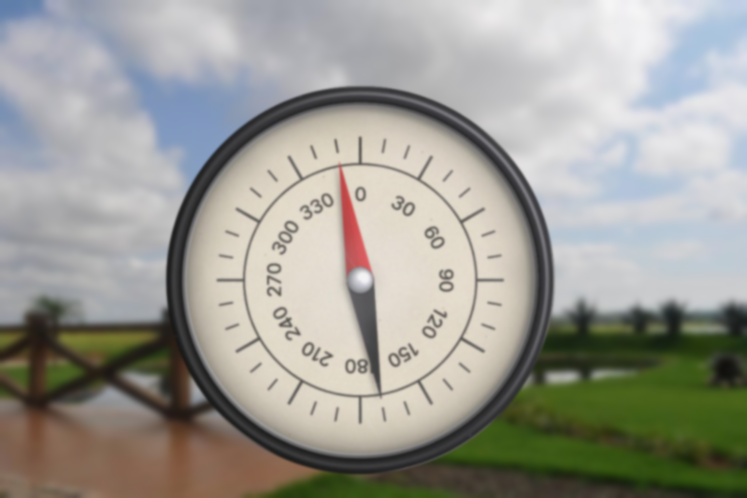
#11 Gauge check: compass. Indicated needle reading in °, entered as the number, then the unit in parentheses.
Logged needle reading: 350 (°)
